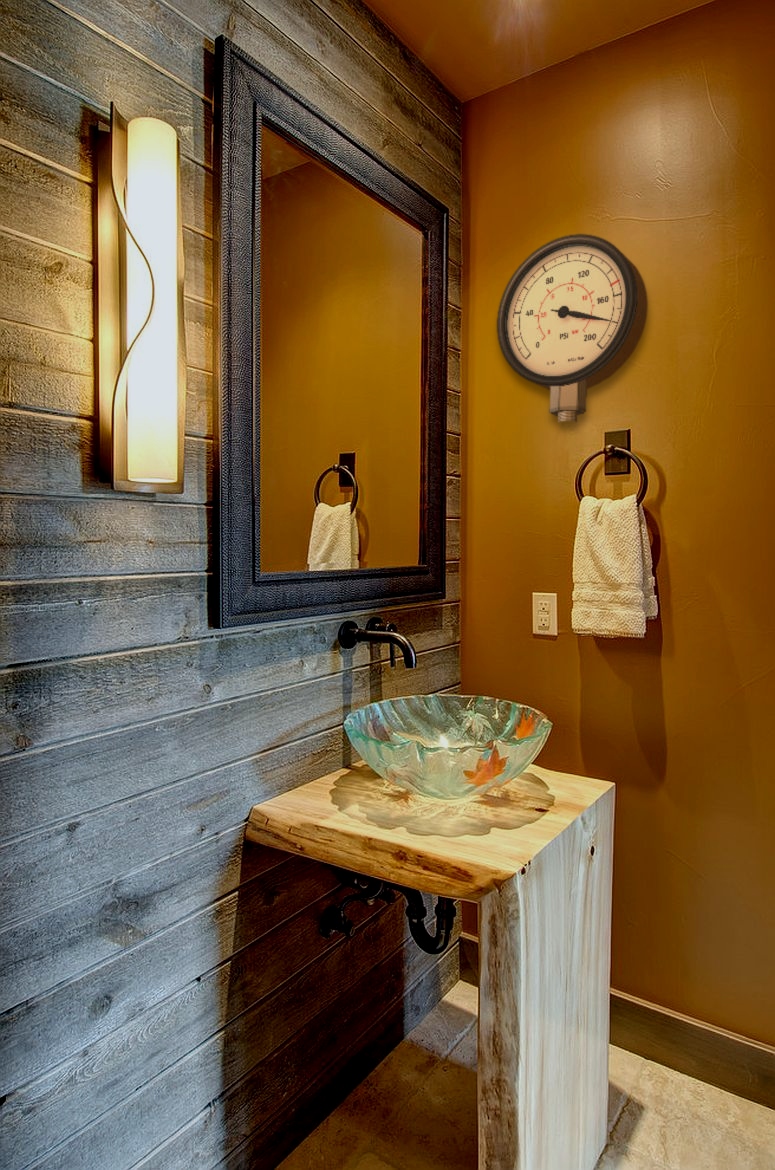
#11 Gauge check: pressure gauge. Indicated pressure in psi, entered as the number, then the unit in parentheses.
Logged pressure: 180 (psi)
